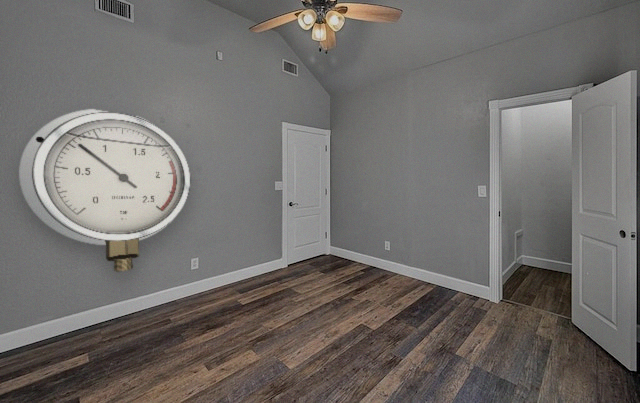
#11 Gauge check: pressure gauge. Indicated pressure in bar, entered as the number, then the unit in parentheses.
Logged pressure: 0.8 (bar)
